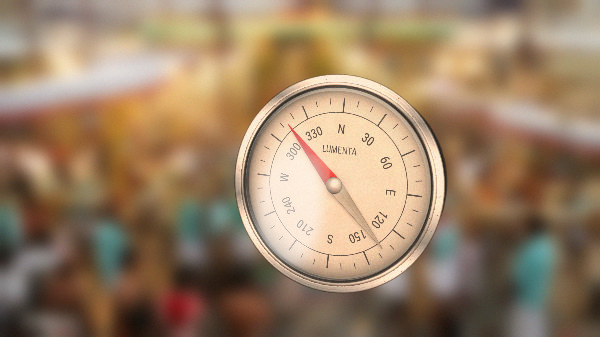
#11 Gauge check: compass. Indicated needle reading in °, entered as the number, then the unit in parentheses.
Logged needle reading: 315 (°)
